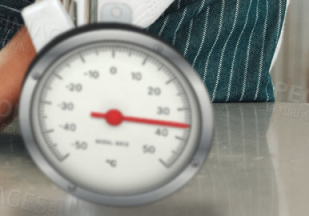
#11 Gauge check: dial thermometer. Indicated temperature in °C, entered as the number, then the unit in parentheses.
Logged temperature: 35 (°C)
